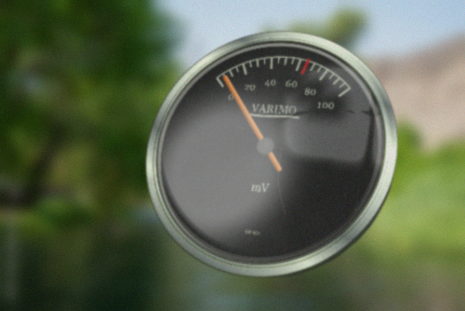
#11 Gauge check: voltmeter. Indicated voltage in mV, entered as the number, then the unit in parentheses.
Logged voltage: 5 (mV)
